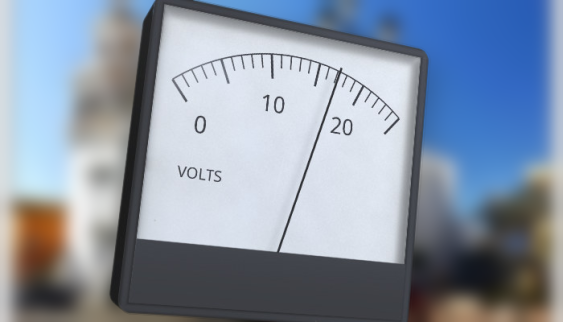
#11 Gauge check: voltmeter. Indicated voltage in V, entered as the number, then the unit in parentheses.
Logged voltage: 17 (V)
